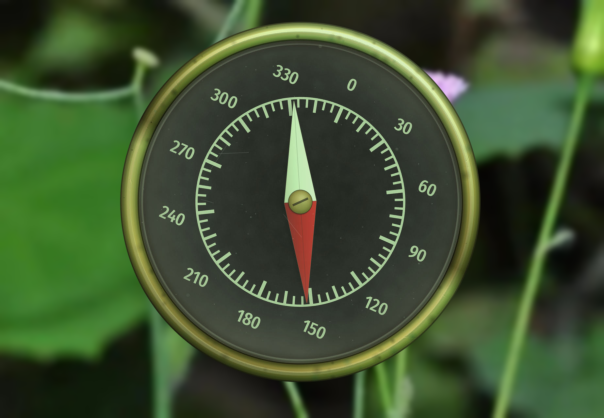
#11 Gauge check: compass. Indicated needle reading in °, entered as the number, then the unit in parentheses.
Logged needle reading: 152.5 (°)
